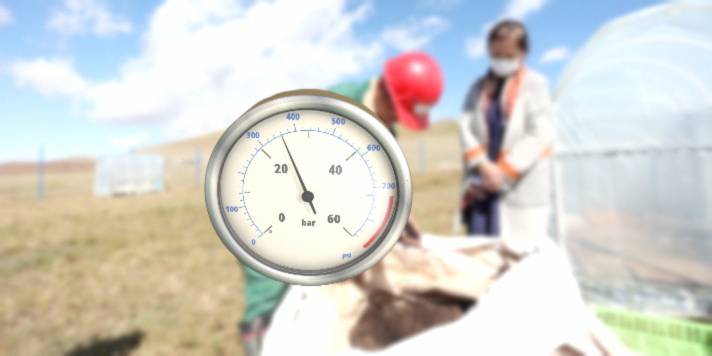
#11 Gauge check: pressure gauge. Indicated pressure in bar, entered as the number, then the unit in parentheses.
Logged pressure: 25 (bar)
